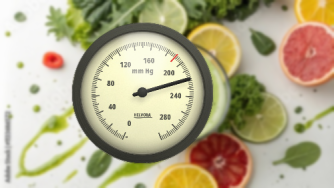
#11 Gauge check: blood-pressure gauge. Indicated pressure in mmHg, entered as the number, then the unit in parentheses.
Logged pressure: 220 (mmHg)
